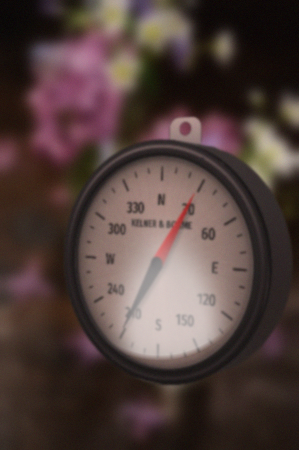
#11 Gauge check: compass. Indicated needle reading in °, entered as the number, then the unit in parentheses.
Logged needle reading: 30 (°)
